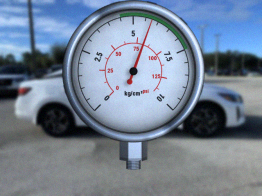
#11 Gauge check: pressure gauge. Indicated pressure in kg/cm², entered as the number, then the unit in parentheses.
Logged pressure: 5.75 (kg/cm²)
